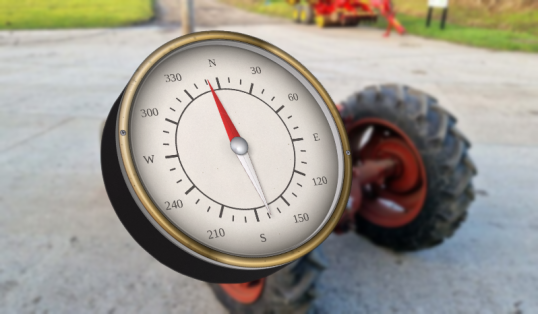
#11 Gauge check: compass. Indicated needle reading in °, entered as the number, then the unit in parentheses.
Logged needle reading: 350 (°)
